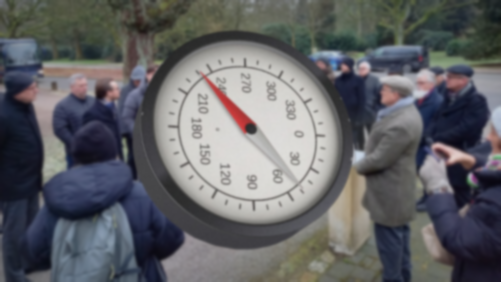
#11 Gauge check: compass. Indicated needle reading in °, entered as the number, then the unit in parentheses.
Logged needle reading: 230 (°)
